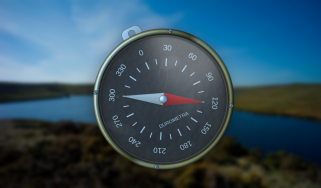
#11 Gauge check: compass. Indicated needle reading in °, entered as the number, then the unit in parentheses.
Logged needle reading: 120 (°)
